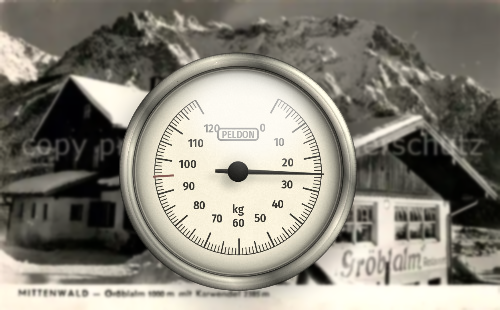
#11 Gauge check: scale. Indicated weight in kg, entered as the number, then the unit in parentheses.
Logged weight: 25 (kg)
